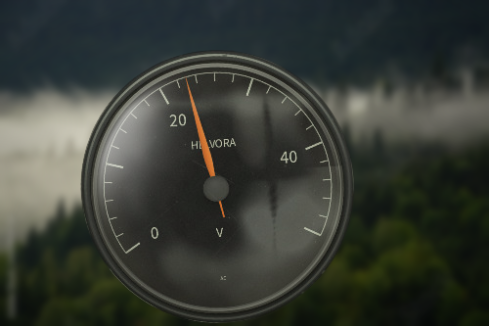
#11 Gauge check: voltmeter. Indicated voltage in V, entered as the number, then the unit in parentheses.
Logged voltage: 23 (V)
